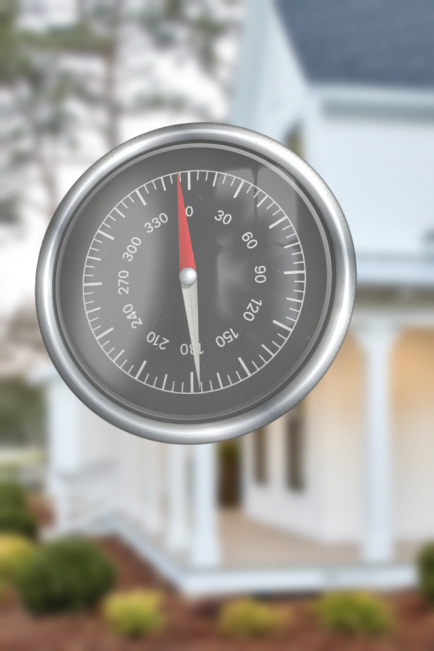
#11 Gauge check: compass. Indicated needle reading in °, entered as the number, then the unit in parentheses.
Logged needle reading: 355 (°)
